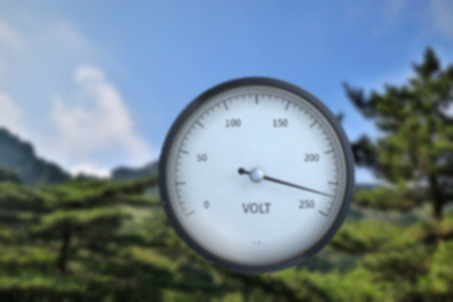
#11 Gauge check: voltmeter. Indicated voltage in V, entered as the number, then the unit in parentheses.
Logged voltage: 235 (V)
